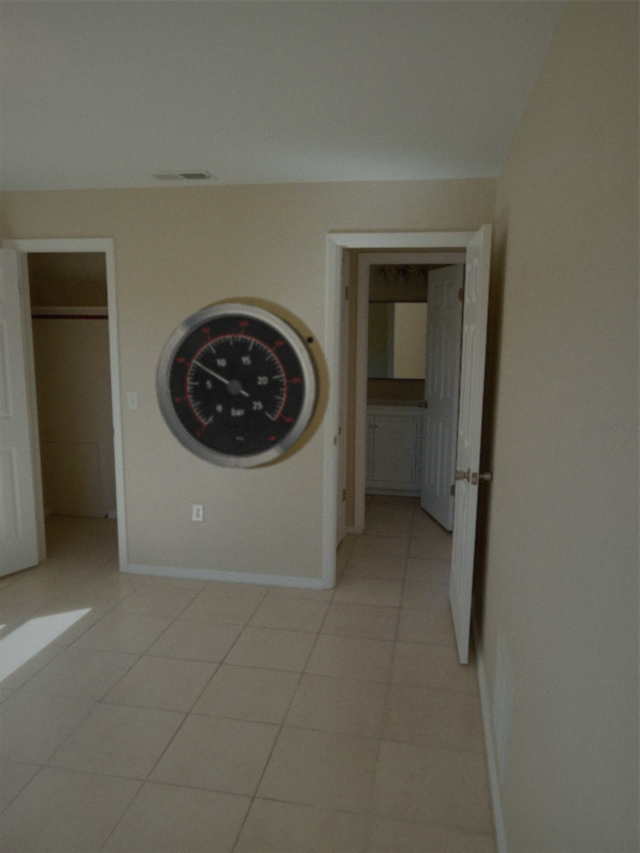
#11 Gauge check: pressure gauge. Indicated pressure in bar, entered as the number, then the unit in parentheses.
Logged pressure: 7.5 (bar)
